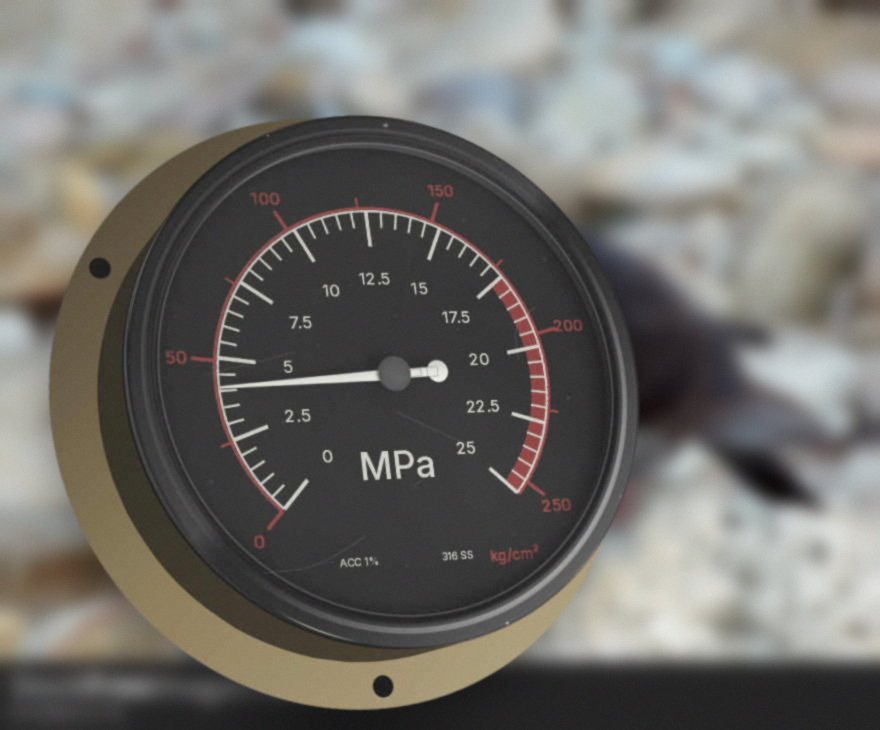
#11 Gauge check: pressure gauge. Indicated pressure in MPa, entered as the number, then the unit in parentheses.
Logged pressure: 4 (MPa)
